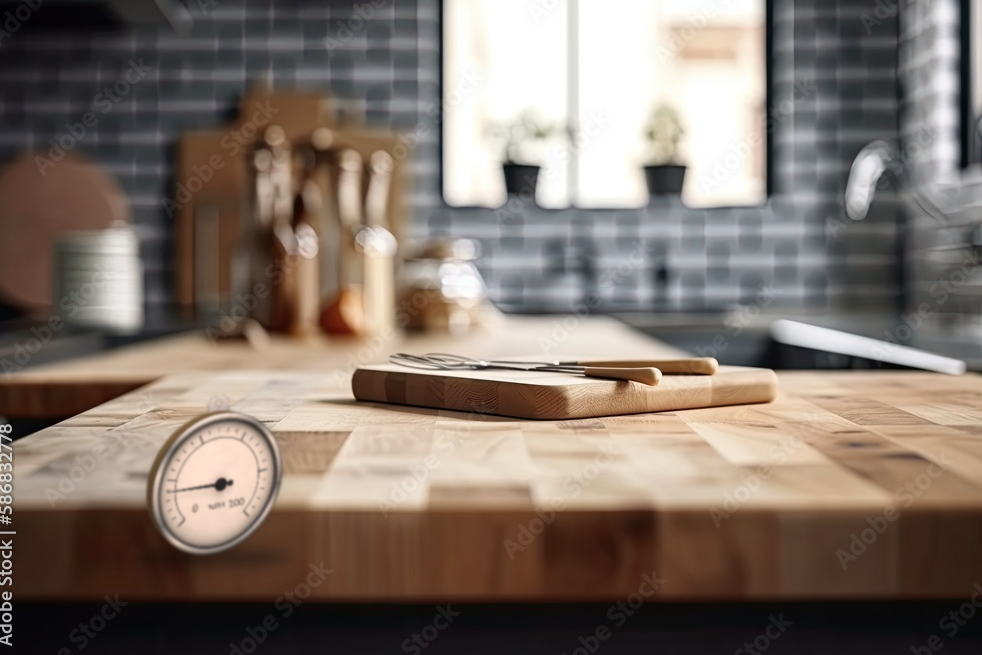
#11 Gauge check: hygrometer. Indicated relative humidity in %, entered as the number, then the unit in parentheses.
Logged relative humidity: 16 (%)
